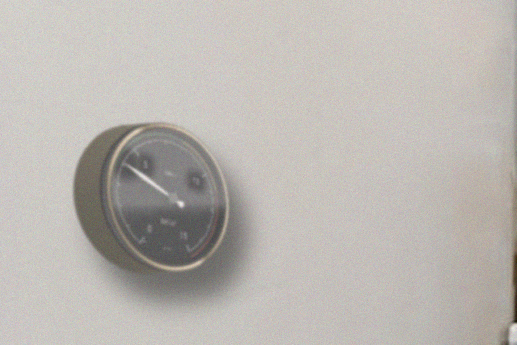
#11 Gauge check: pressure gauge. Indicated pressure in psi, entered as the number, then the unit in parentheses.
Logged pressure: 4 (psi)
